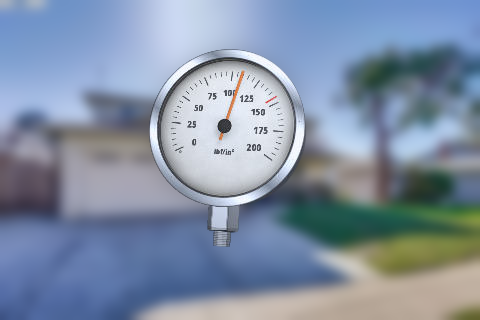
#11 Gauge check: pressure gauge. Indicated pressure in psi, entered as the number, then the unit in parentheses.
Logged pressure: 110 (psi)
